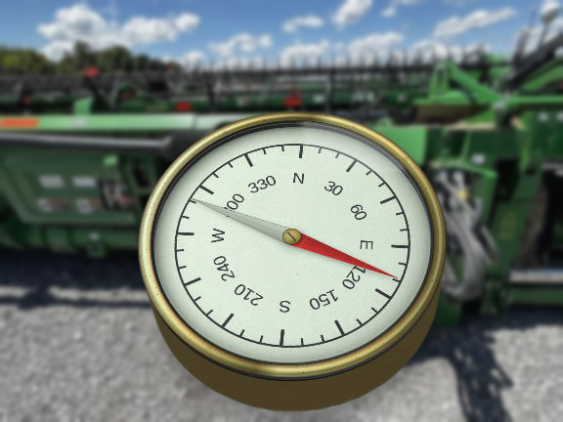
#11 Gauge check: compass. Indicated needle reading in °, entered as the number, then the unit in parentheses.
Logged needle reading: 110 (°)
